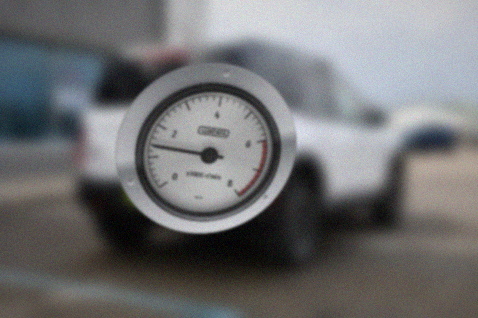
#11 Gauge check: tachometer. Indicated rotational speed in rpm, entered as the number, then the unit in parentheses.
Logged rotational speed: 1400 (rpm)
